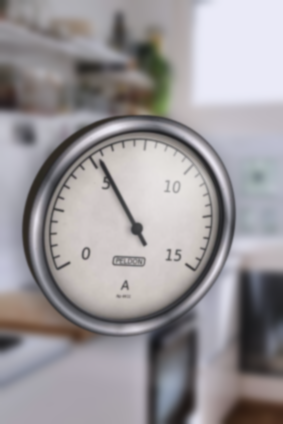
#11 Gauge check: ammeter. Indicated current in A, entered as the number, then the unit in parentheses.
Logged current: 5.25 (A)
